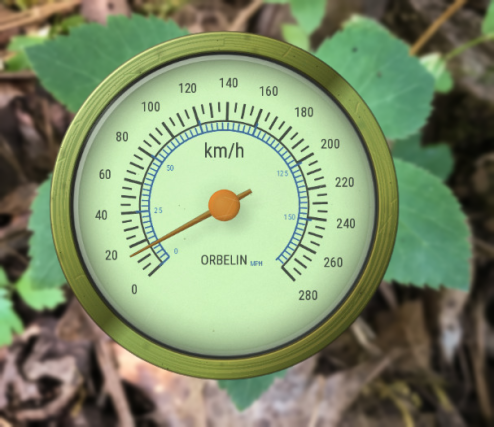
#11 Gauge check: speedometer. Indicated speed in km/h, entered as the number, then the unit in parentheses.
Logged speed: 15 (km/h)
